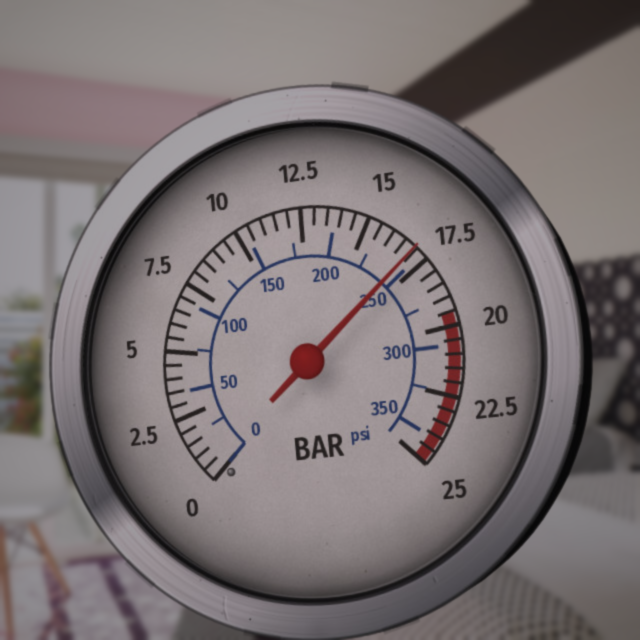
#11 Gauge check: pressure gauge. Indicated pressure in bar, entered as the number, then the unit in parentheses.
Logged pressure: 17 (bar)
